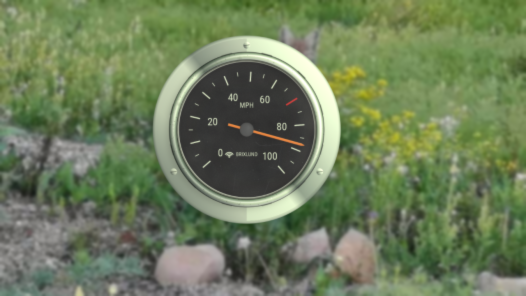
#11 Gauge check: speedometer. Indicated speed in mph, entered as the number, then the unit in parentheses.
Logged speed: 87.5 (mph)
